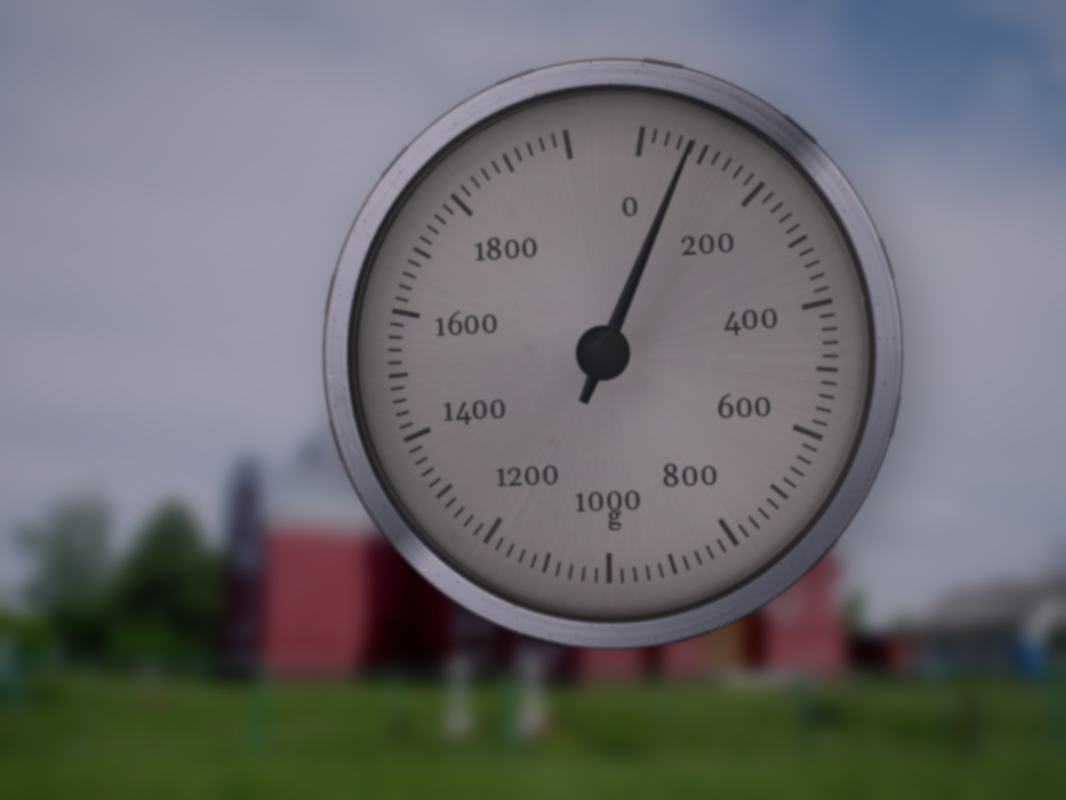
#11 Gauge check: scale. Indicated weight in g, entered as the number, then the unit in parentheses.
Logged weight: 80 (g)
